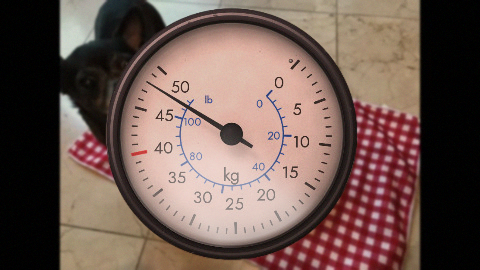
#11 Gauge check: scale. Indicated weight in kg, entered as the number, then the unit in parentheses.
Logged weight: 48 (kg)
